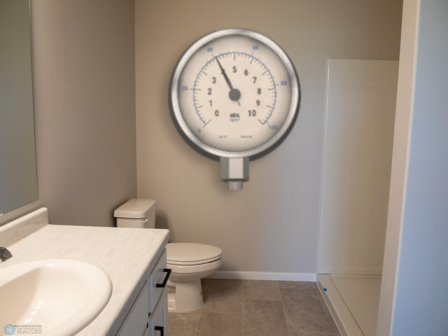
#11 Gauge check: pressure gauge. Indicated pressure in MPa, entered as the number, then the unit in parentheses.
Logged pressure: 4 (MPa)
